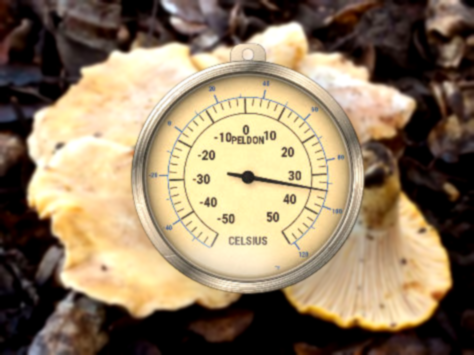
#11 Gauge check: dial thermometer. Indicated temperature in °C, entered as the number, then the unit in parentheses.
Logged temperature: 34 (°C)
